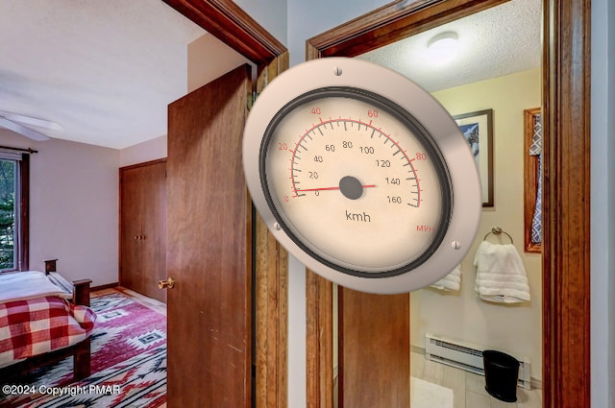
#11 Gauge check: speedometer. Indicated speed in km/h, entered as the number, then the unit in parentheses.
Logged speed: 5 (km/h)
